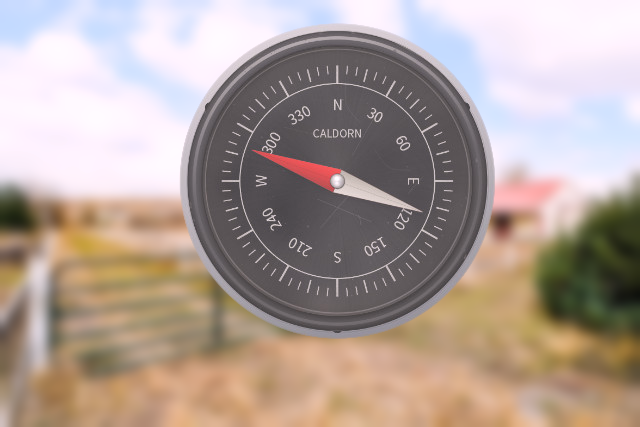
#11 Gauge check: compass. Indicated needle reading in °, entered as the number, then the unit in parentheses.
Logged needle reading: 290 (°)
